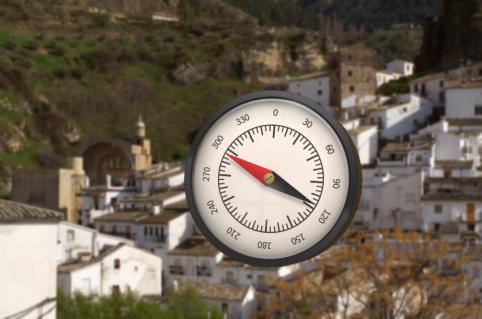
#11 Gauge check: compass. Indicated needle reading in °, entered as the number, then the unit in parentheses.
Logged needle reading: 295 (°)
